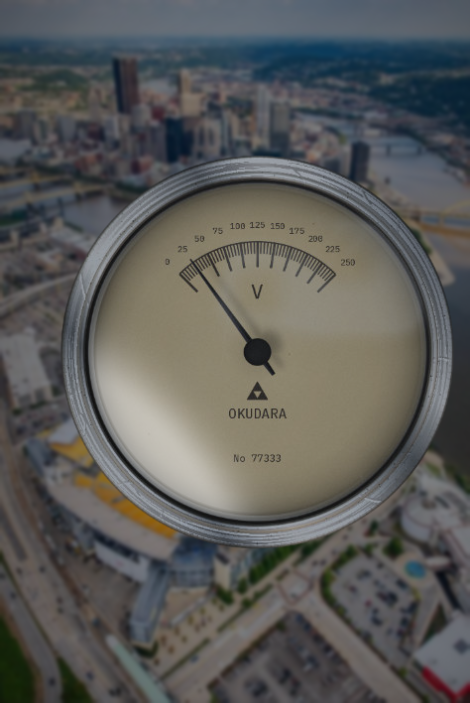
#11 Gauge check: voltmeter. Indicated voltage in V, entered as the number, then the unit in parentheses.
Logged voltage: 25 (V)
